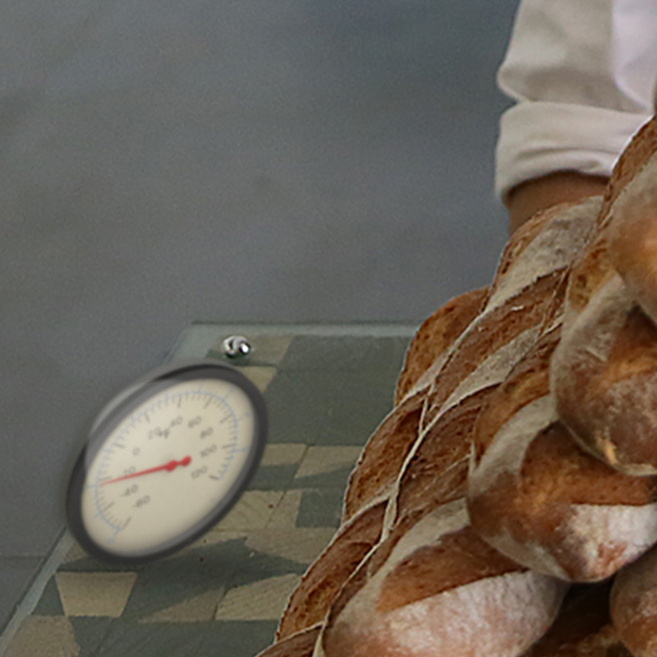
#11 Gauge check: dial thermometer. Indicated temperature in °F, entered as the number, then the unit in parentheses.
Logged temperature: -20 (°F)
